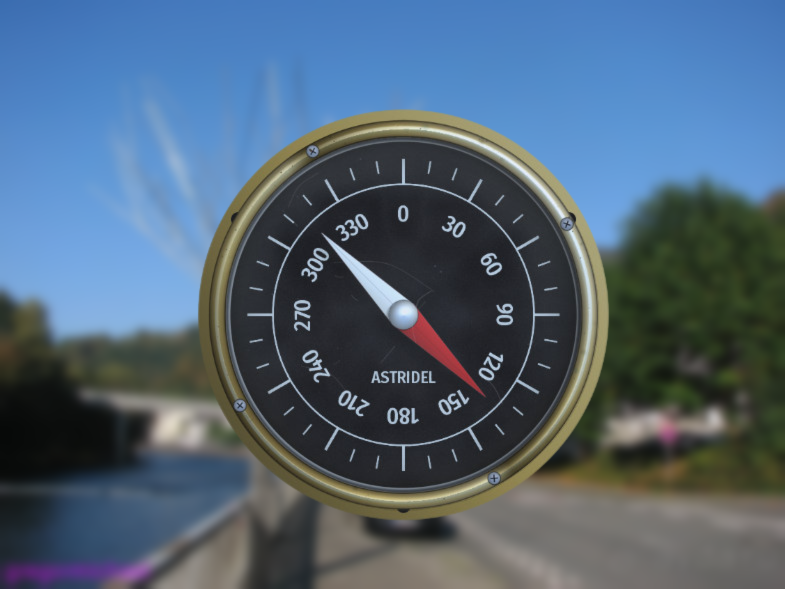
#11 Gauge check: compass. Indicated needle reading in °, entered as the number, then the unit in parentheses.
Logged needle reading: 135 (°)
